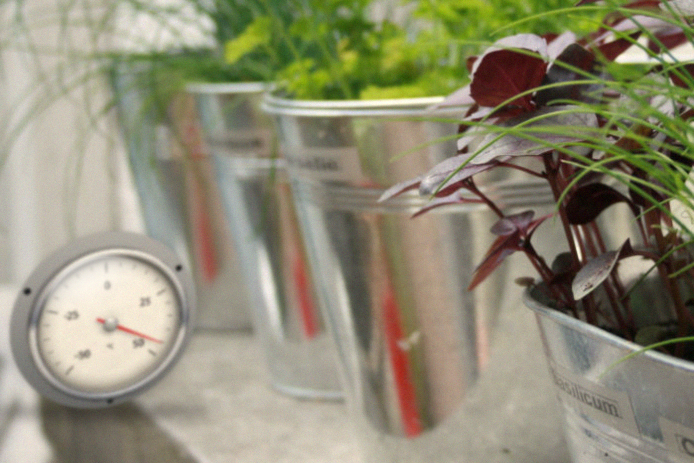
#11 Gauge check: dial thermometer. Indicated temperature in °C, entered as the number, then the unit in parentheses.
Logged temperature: 45 (°C)
